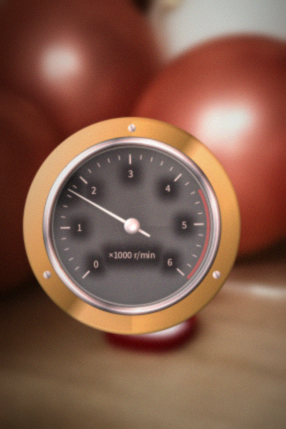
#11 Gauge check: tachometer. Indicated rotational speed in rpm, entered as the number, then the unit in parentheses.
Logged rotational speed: 1700 (rpm)
